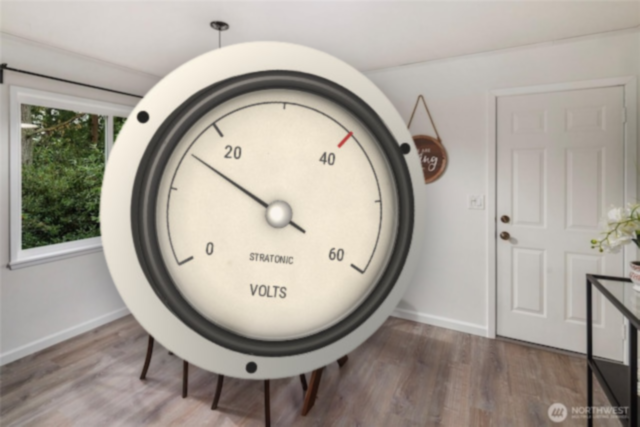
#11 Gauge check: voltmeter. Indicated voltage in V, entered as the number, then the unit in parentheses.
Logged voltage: 15 (V)
